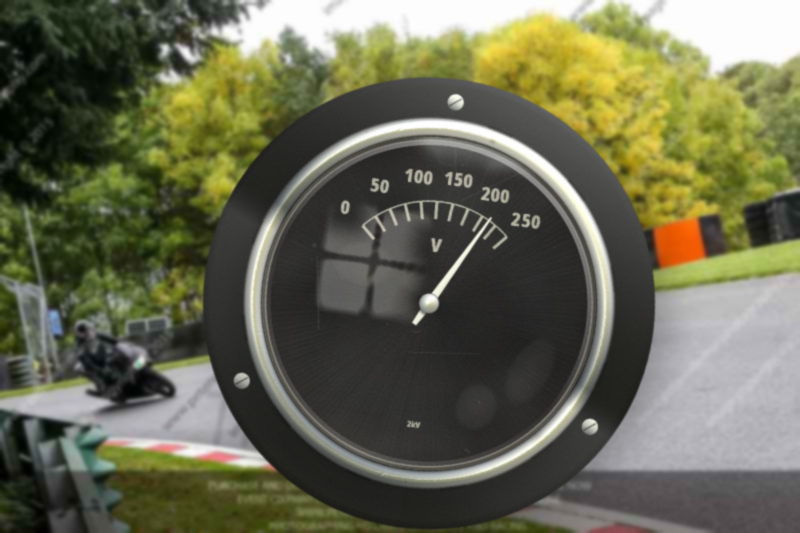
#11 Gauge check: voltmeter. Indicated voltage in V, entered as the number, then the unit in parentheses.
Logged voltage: 212.5 (V)
